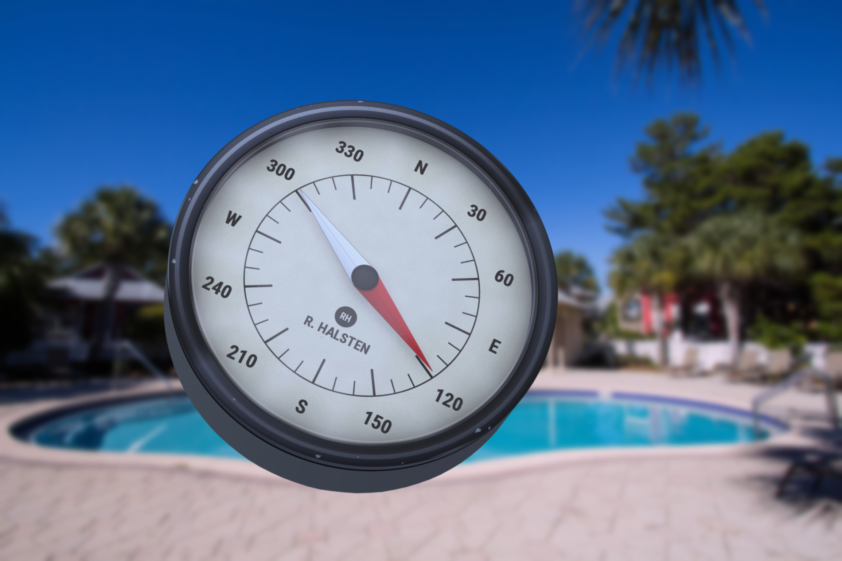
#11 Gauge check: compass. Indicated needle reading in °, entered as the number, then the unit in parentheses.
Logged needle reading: 120 (°)
